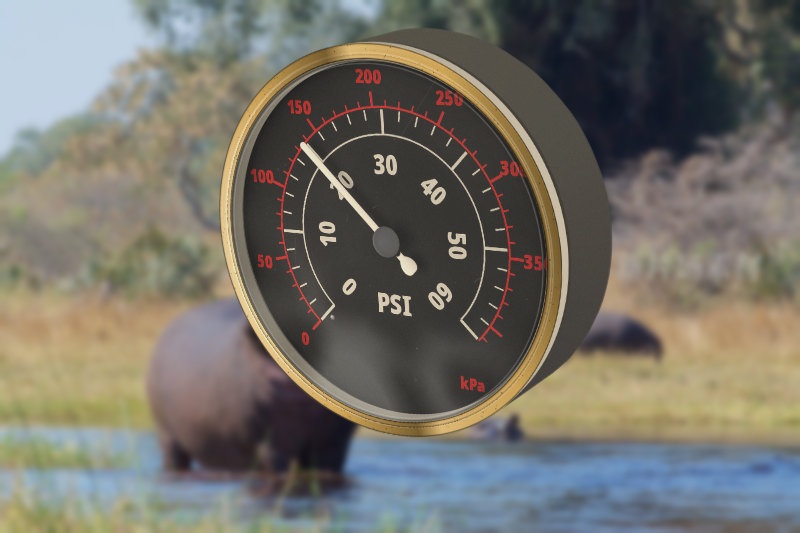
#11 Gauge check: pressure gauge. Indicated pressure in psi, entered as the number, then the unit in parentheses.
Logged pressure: 20 (psi)
